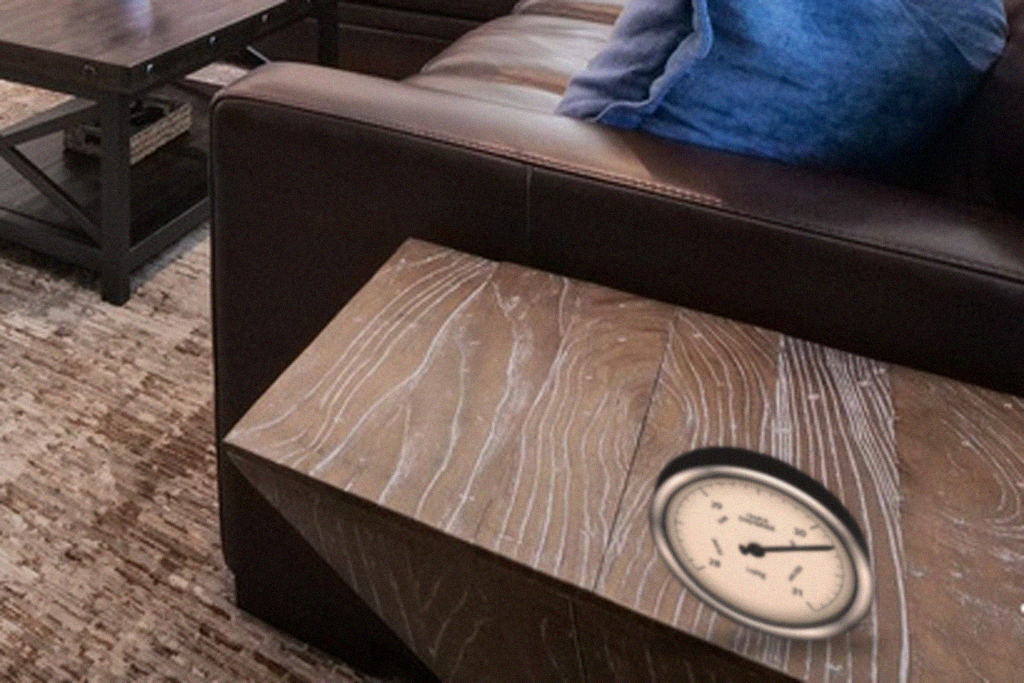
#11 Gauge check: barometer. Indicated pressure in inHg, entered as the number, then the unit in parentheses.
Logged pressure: 30.2 (inHg)
